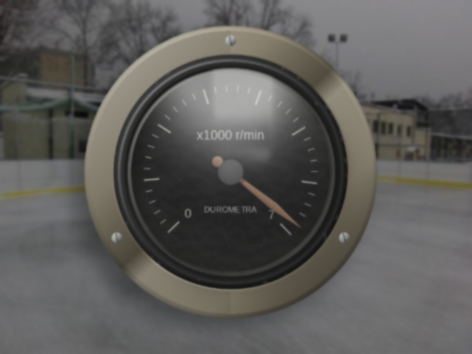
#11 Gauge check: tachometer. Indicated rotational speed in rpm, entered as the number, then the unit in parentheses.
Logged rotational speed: 6800 (rpm)
